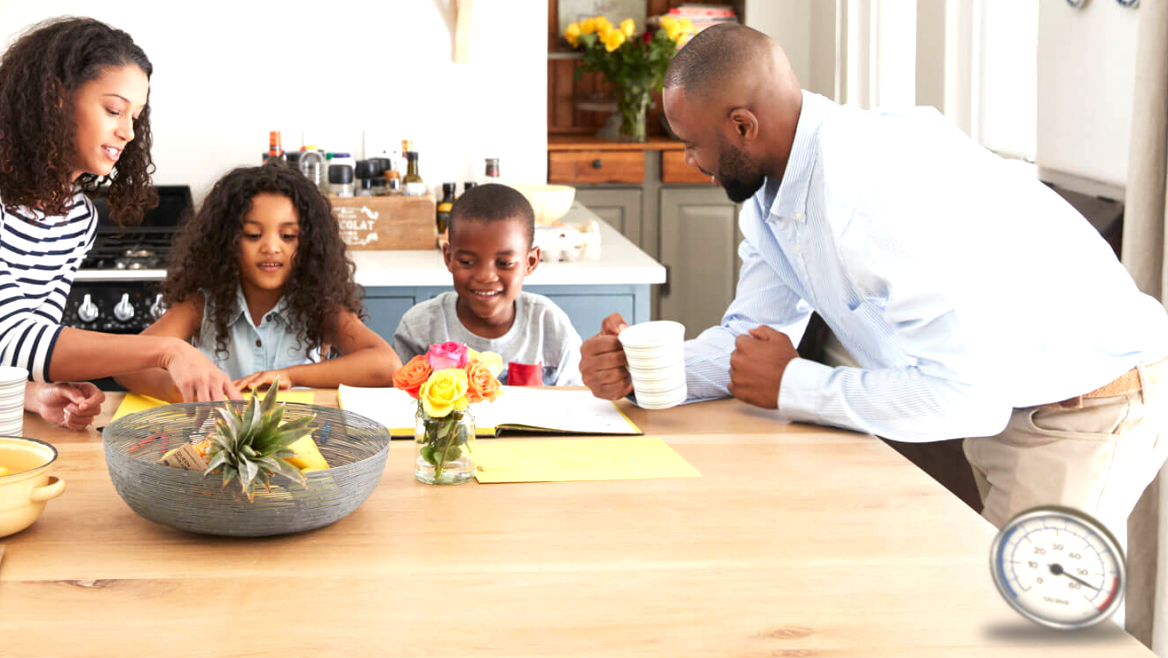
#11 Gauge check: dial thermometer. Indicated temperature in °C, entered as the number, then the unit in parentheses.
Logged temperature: 55 (°C)
